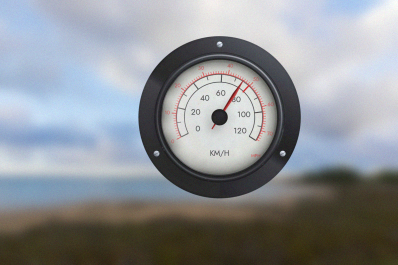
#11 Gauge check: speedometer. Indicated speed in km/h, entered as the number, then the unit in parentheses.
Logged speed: 75 (km/h)
